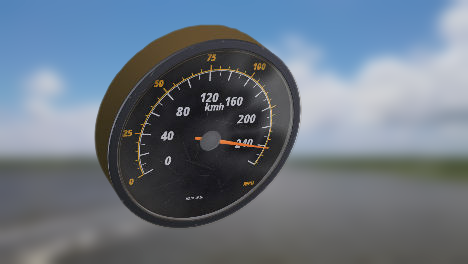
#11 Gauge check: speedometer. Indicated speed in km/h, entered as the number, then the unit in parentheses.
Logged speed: 240 (km/h)
